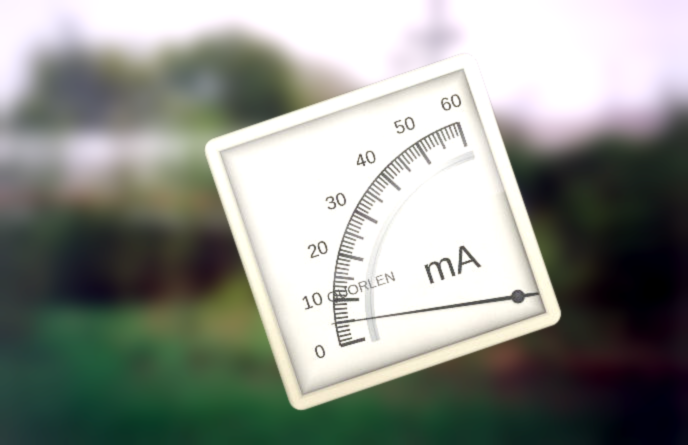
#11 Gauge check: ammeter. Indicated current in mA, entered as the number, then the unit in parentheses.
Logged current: 5 (mA)
